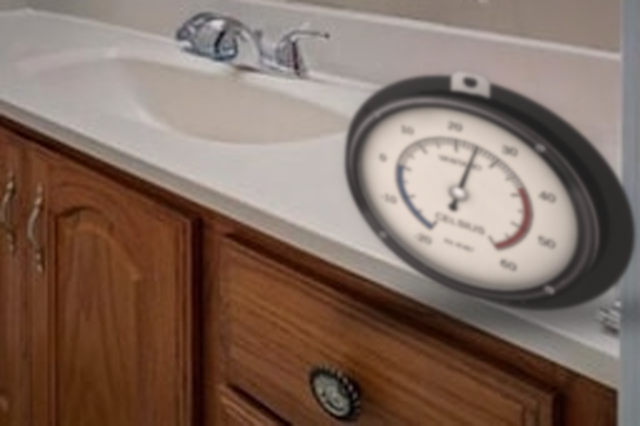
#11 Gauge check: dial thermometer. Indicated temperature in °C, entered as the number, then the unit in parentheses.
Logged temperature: 25 (°C)
